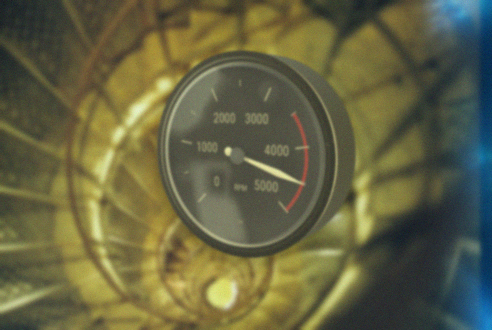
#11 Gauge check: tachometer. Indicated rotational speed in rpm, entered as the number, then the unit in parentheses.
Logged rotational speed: 4500 (rpm)
